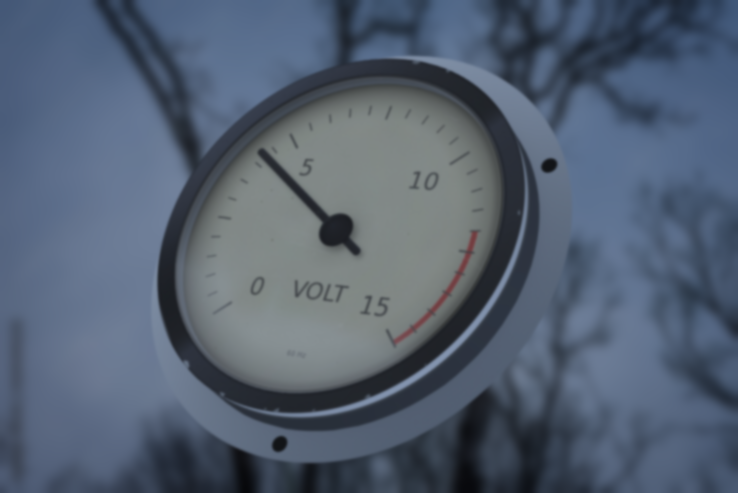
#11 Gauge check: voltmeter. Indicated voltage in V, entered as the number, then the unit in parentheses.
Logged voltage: 4.25 (V)
